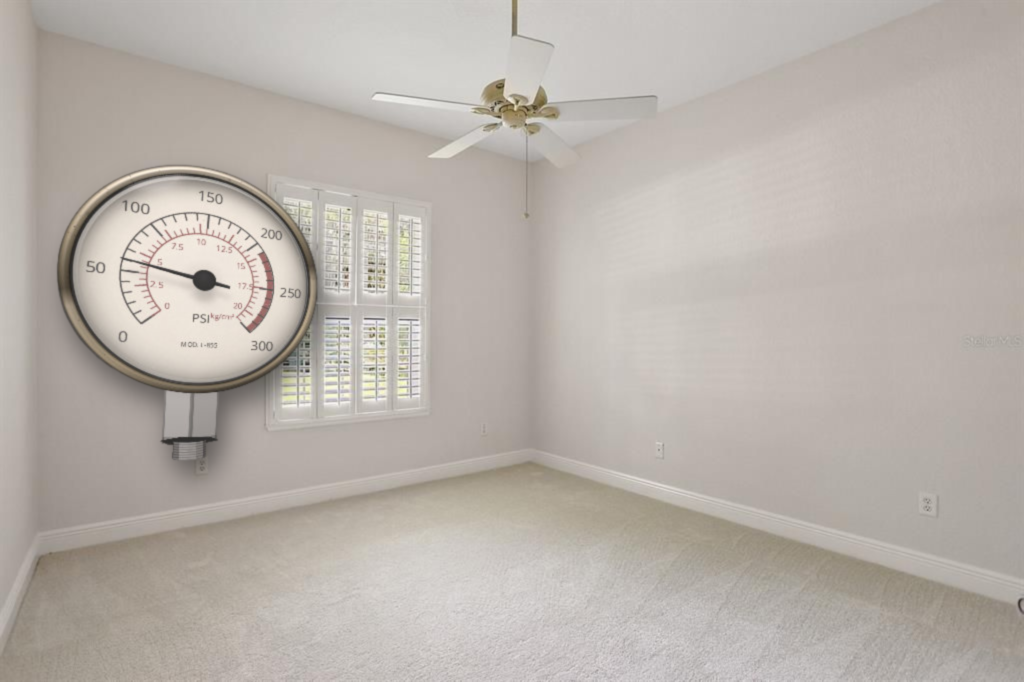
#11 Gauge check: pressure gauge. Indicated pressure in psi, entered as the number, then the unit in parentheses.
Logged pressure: 60 (psi)
